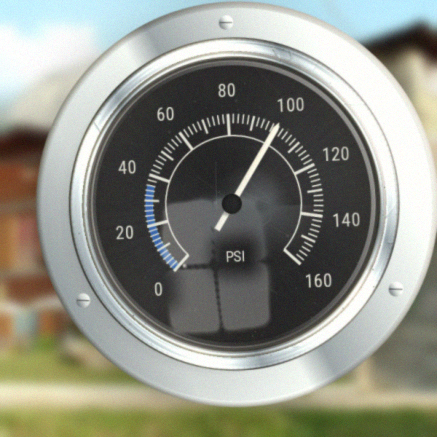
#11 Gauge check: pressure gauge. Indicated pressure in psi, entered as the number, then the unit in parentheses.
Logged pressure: 100 (psi)
